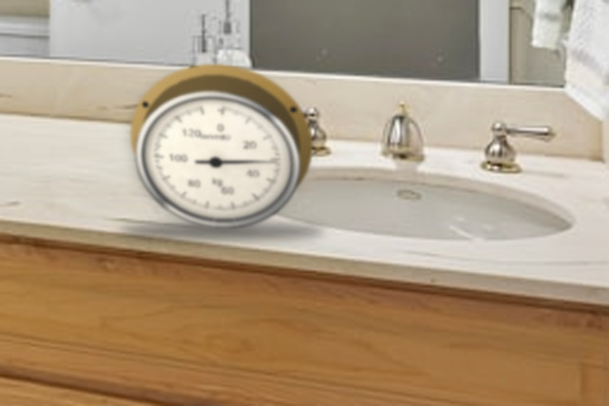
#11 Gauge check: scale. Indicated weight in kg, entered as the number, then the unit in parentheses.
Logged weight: 30 (kg)
